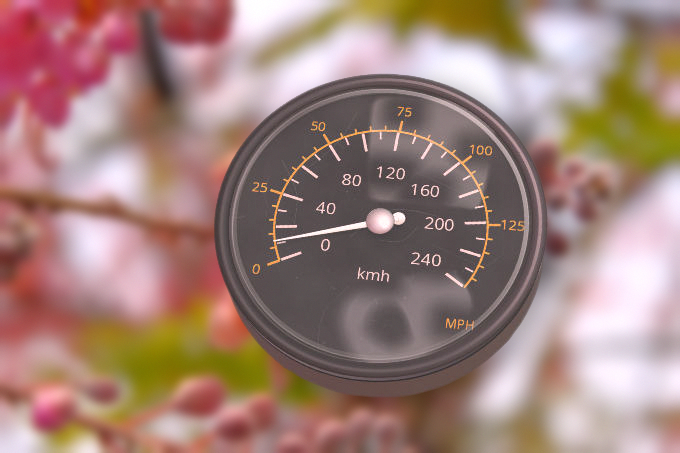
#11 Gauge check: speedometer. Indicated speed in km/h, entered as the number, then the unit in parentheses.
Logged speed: 10 (km/h)
